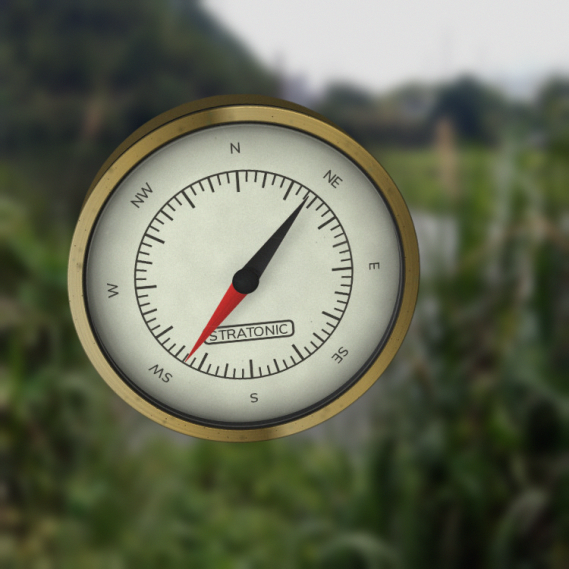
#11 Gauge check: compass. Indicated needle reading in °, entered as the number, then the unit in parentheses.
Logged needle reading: 220 (°)
